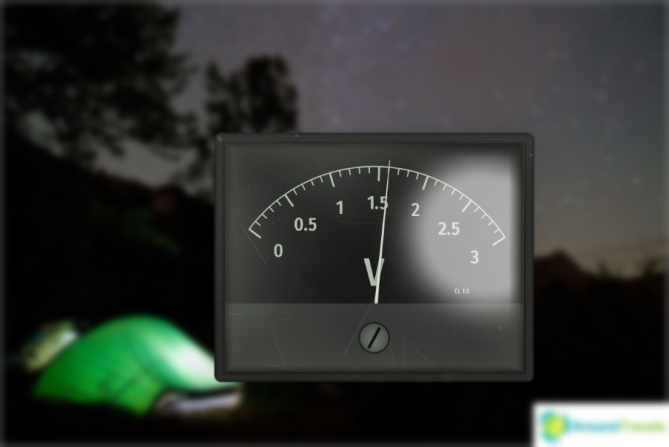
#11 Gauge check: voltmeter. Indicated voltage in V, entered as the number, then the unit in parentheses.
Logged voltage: 1.6 (V)
